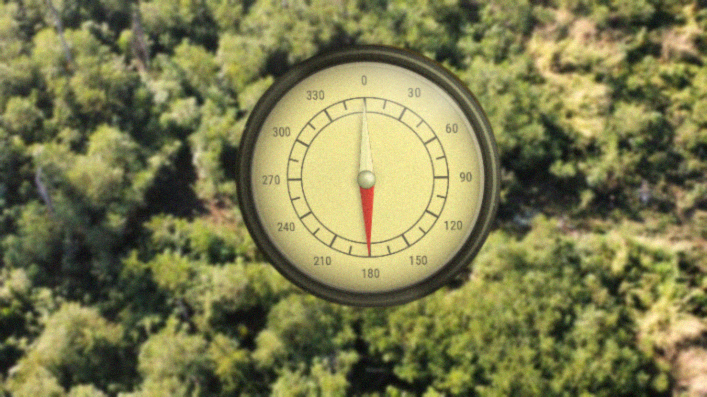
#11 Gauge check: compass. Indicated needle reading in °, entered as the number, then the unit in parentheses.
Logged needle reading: 180 (°)
